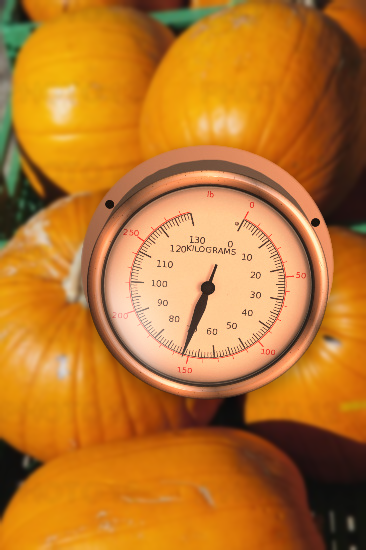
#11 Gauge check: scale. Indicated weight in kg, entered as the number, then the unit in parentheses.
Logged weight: 70 (kg)
